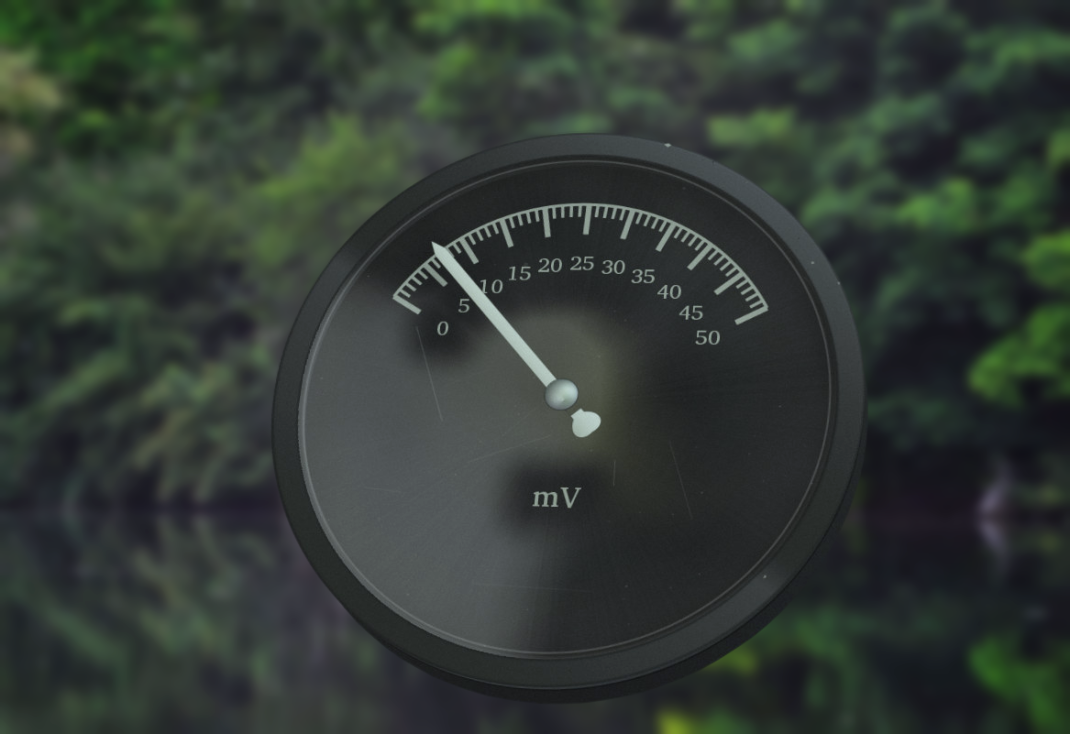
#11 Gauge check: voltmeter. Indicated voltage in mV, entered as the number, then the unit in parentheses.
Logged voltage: 7 (mV)
